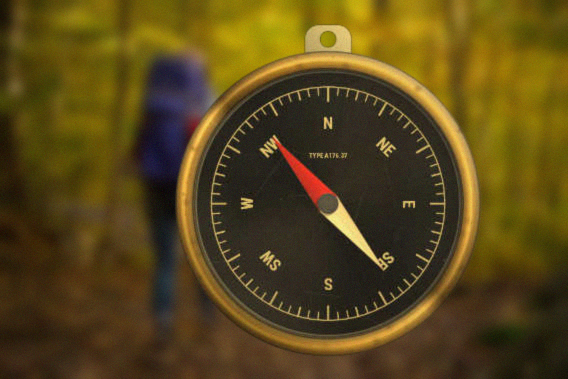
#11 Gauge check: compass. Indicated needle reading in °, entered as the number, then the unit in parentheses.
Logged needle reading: 320 (°)
